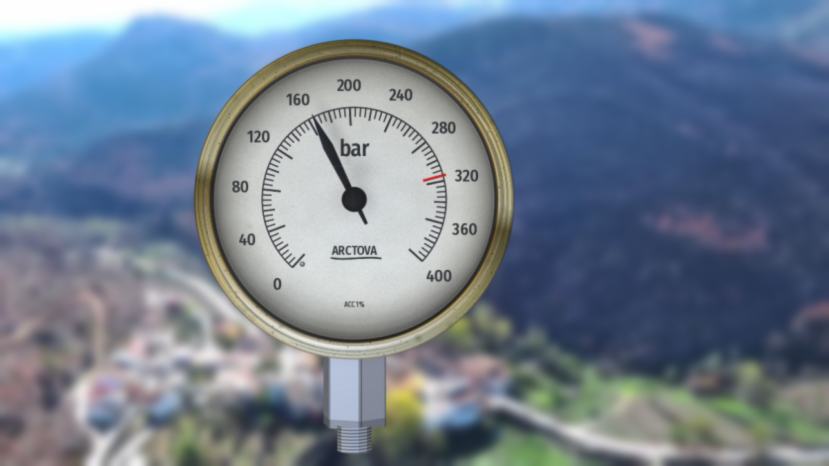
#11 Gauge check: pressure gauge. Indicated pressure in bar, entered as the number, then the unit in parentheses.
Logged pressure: 165 (bar)
